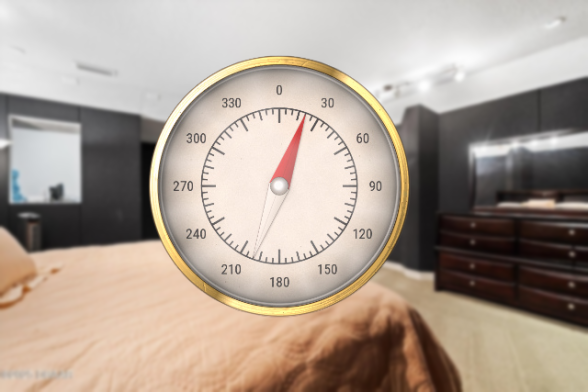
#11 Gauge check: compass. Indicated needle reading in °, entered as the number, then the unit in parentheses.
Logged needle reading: 20 (°)
